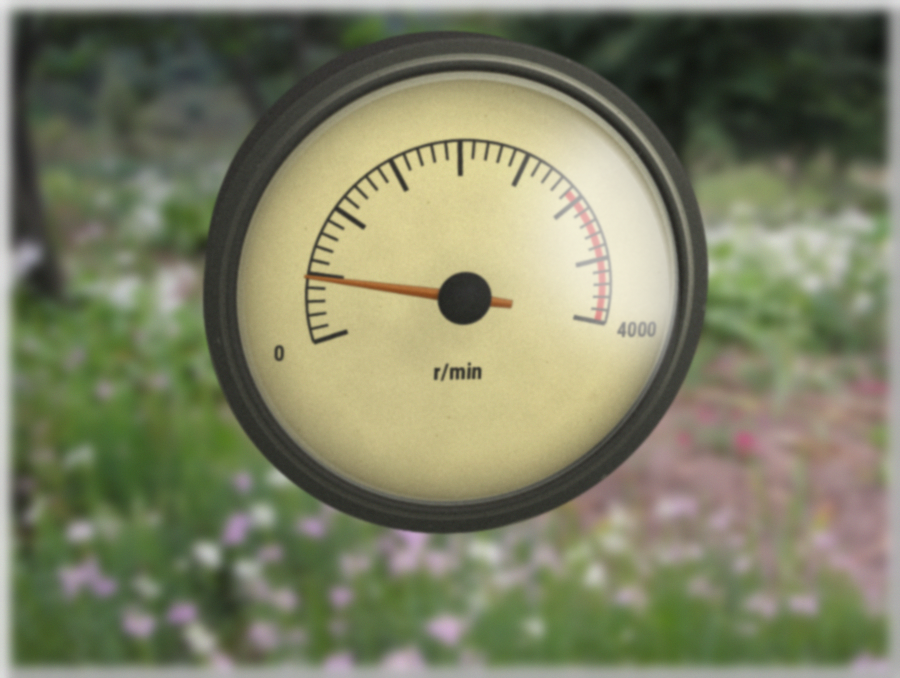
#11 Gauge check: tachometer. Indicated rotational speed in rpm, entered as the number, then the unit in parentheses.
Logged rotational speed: 500 (rpm)
